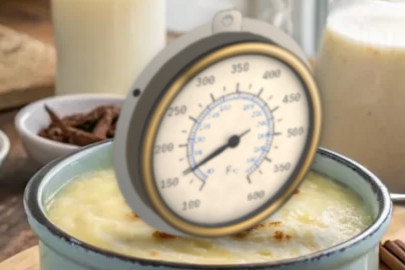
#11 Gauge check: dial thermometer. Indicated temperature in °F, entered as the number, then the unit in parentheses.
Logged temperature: 150 (°F)
